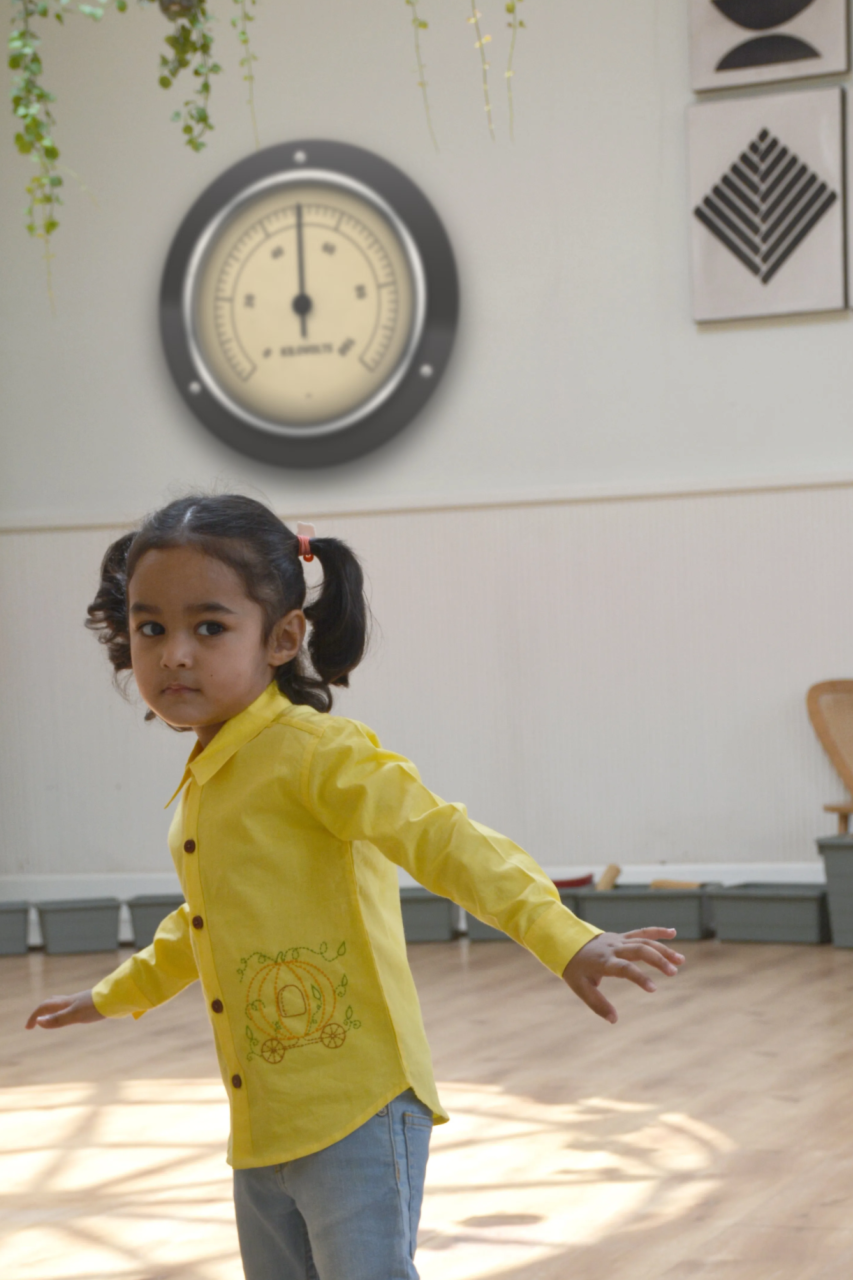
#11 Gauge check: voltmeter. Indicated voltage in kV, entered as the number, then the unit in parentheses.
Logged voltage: 50 (kV)
